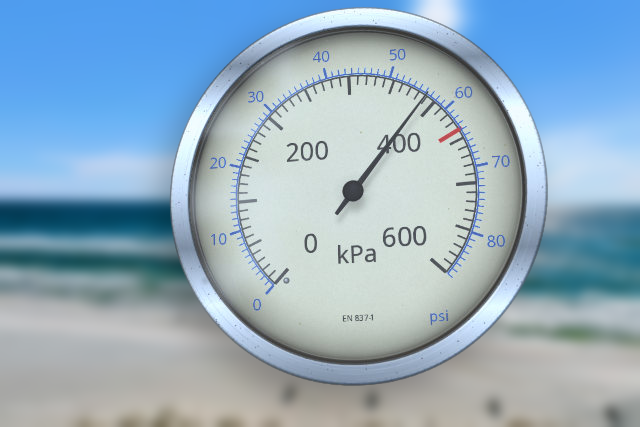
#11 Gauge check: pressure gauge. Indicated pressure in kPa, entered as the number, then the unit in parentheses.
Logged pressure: 390 (kPa)
